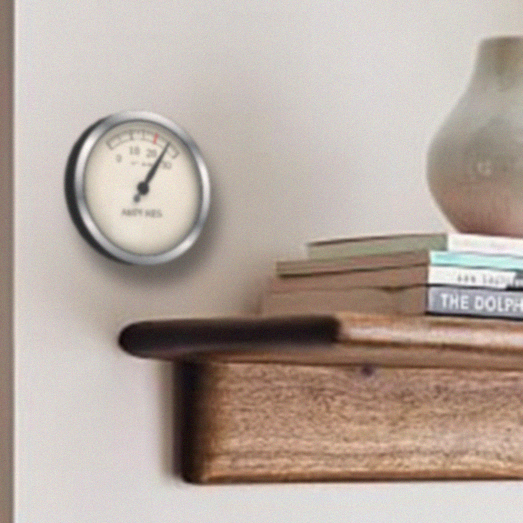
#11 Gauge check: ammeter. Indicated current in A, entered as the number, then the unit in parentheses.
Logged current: 25 (A)
